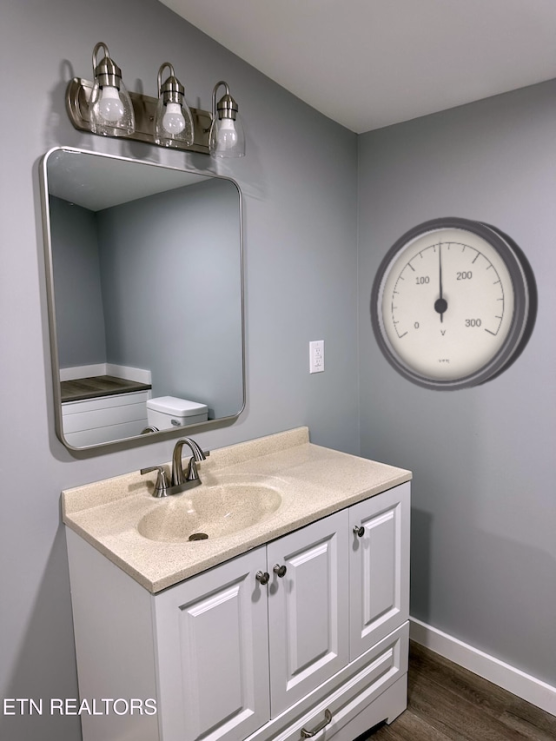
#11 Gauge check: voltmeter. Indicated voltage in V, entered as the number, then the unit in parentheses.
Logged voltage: 150 (V)
